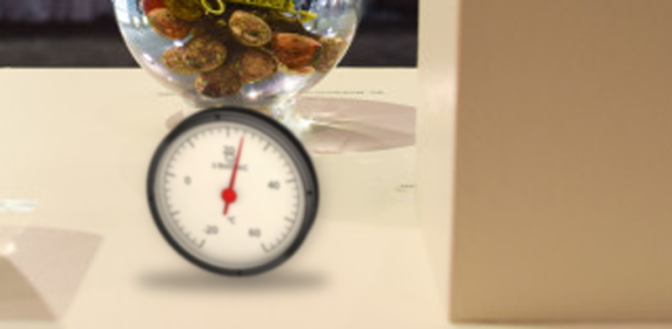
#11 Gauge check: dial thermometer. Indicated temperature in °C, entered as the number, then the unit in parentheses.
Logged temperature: 24 (°C)
